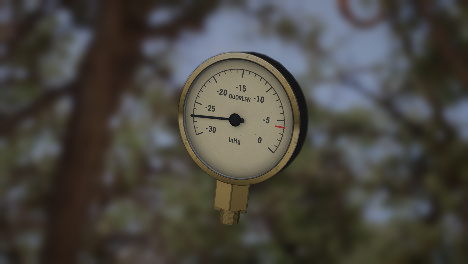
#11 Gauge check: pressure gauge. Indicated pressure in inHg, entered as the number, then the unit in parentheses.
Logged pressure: -27 (inHg)
